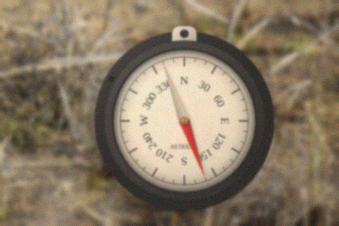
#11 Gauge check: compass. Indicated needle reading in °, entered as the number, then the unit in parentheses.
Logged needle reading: 160 (°)
